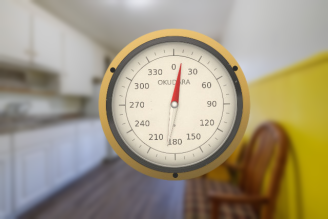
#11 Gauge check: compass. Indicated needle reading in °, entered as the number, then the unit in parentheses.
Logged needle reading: 10 (°)
